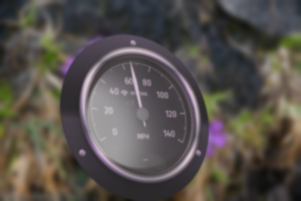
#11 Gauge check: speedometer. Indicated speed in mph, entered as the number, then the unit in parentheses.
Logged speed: 65 (mph)
